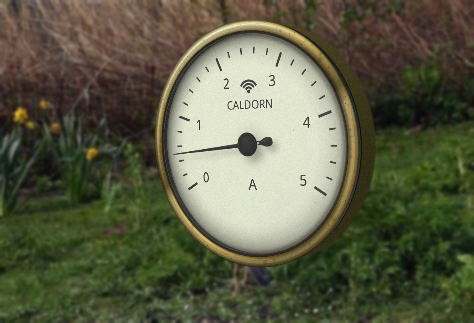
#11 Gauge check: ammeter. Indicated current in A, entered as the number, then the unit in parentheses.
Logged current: 0.5 (A)
